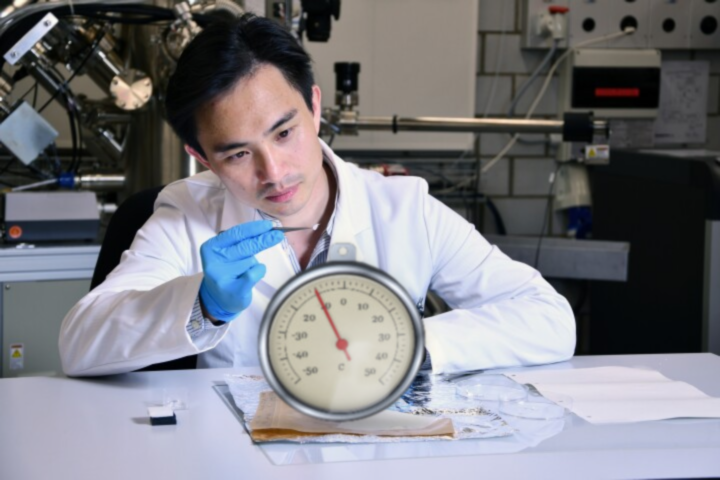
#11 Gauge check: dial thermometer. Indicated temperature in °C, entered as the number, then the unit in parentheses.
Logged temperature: -10 (°C)
